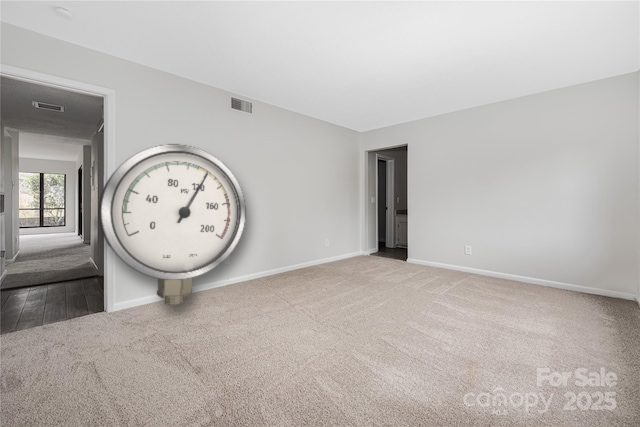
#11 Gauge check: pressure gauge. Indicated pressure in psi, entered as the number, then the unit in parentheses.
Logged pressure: 120 (psi)
